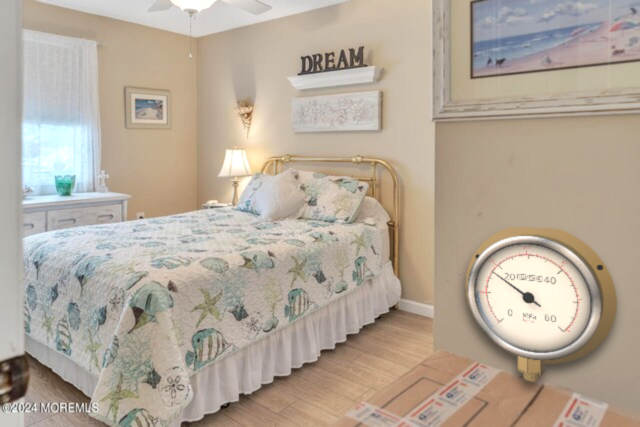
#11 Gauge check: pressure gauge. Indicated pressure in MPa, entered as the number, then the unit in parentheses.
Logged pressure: 17.5 (MPa)
